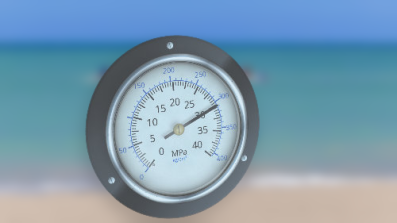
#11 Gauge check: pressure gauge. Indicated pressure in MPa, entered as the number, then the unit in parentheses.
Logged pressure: 30 (MPa)
